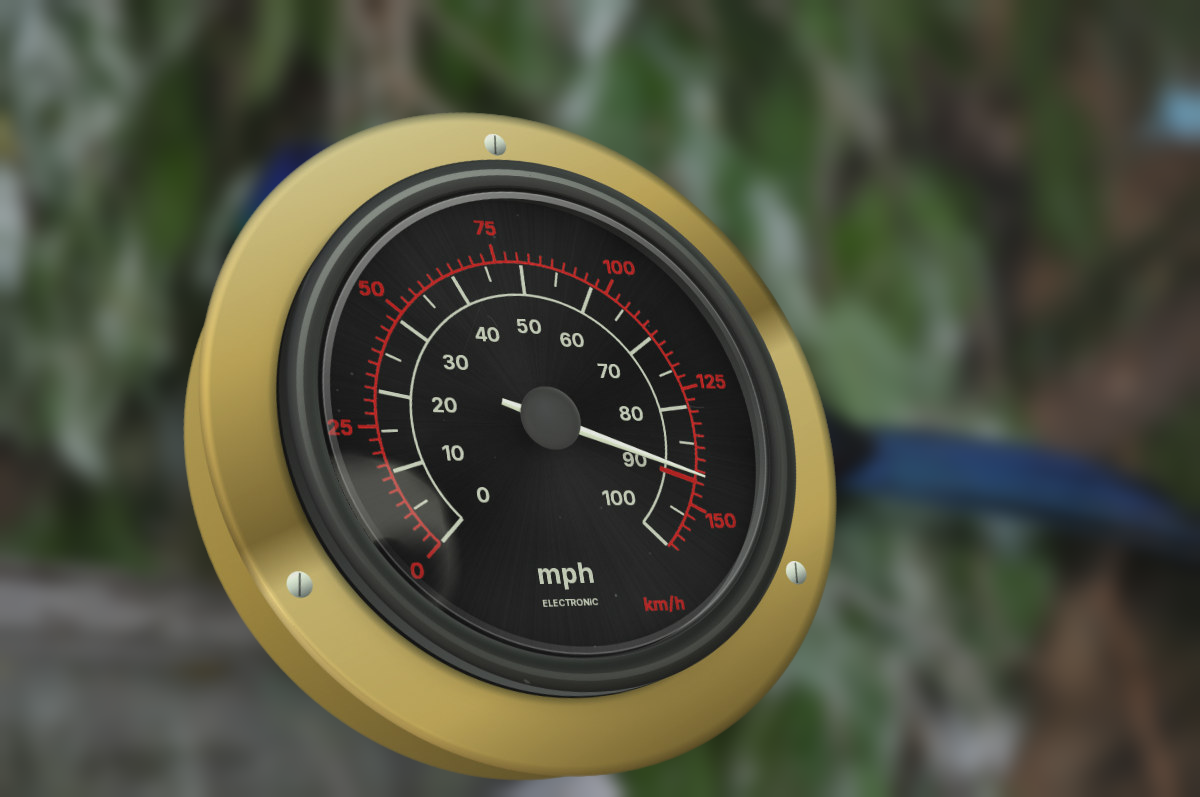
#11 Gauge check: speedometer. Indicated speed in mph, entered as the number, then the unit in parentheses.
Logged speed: 90 (mph)
